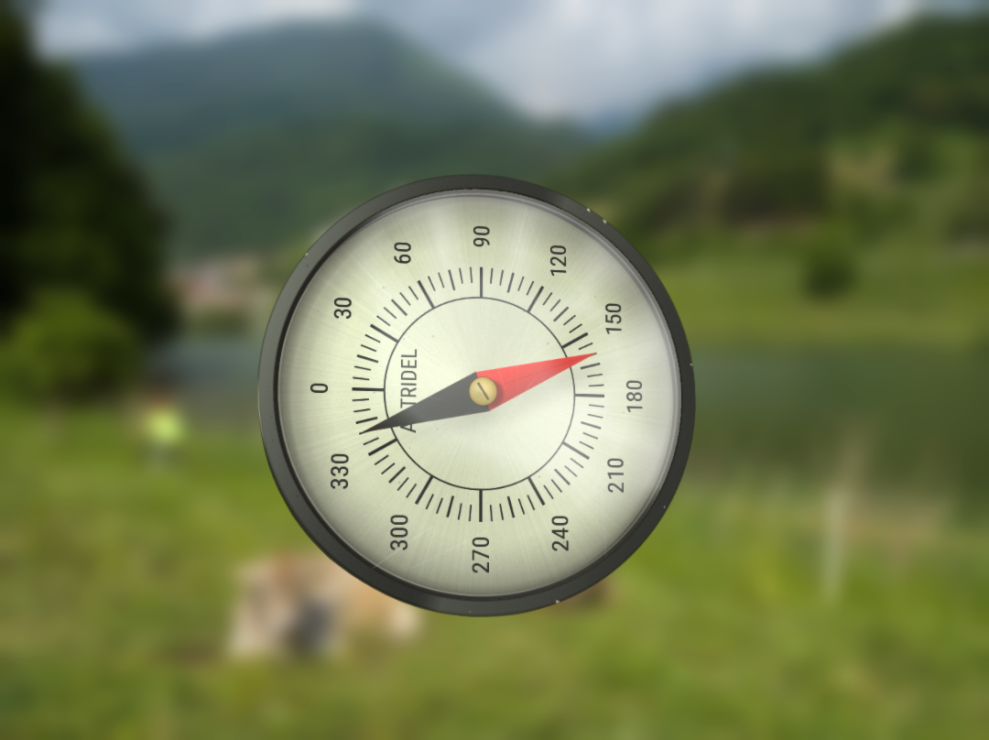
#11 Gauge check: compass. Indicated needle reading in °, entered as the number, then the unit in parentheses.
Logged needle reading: 160 (°)
